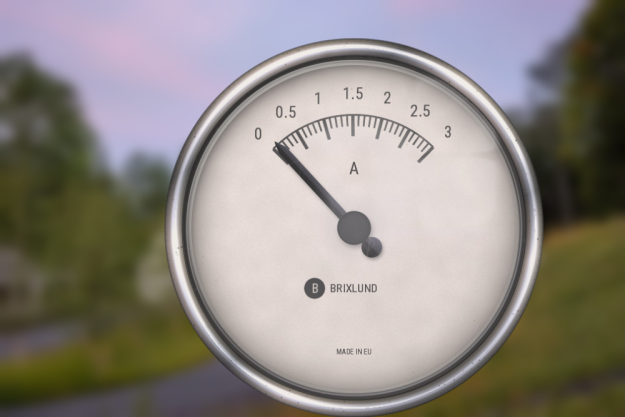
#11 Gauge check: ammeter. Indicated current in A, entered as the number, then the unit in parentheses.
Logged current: 0.1 (A)
